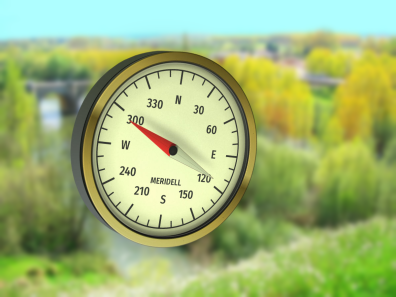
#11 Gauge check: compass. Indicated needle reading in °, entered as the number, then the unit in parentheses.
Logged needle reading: 295 (°)
